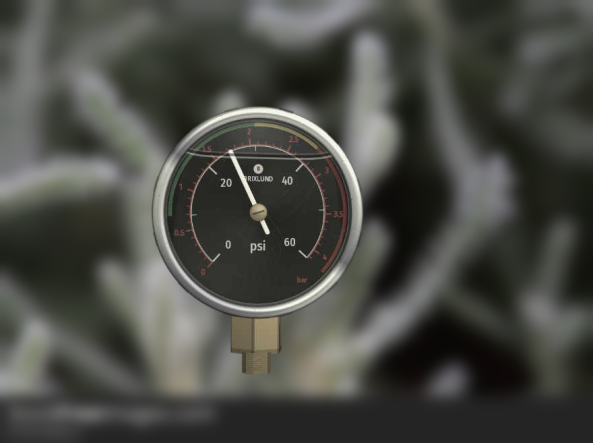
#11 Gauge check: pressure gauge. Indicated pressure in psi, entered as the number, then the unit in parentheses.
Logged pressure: 25 (psi)
